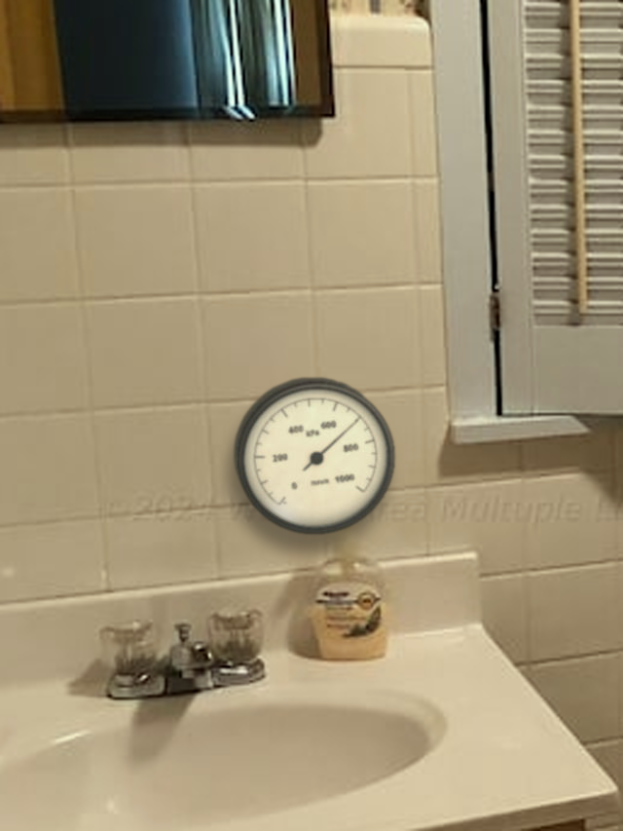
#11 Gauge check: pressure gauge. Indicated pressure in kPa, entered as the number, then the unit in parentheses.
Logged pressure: 700 (kPa)
